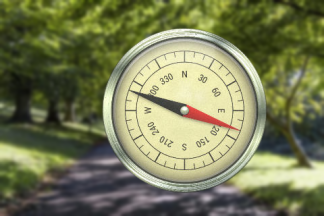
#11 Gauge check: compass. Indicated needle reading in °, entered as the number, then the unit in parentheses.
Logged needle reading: 110 (°)
